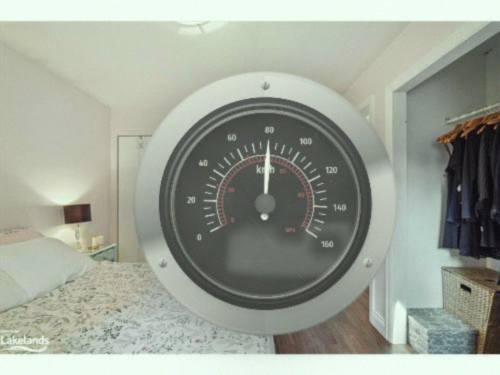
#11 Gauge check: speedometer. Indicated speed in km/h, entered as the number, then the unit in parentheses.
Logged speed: 80 (km/h)
